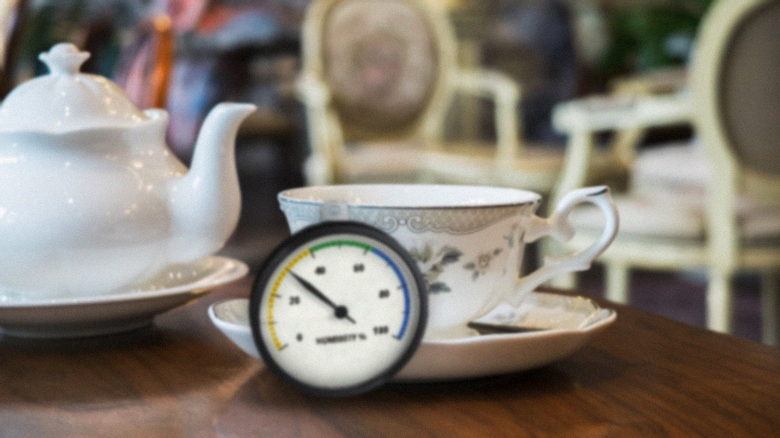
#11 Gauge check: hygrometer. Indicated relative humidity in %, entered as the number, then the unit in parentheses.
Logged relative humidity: 30 (%)
